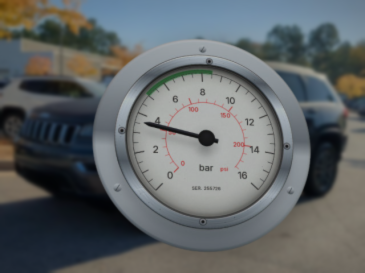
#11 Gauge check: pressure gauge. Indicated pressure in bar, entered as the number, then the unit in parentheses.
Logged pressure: 3.5 (bar)
